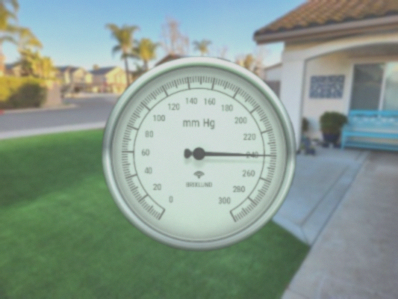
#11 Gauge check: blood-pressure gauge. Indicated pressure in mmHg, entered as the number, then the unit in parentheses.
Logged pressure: 240 (mmHg)
